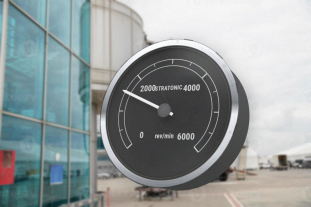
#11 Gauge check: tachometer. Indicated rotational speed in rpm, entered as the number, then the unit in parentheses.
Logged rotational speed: 1500 (rpm)
